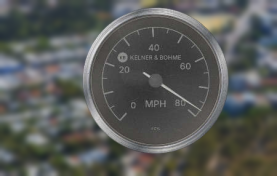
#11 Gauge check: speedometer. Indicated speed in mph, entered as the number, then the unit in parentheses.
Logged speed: 77.5 (mph)
